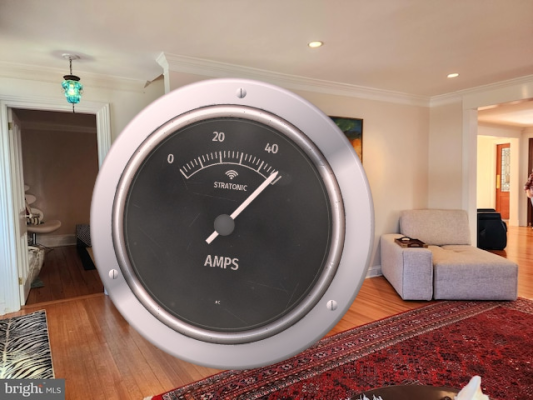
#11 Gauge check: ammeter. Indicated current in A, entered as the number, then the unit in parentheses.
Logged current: 48 (A)
